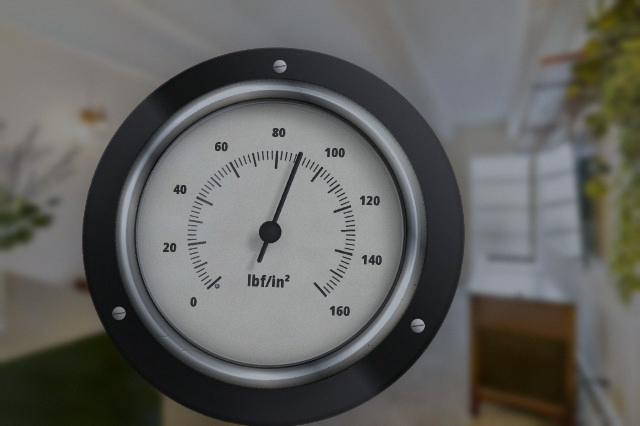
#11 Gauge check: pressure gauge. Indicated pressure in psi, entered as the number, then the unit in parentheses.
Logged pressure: 90 (psi)
